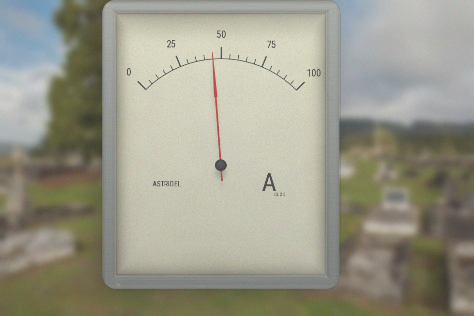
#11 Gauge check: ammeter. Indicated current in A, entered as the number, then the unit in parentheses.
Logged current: 45 (A)
